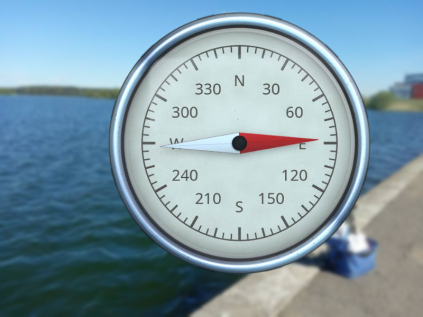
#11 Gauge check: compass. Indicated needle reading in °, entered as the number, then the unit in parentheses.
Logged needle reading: 87.5 (°)
